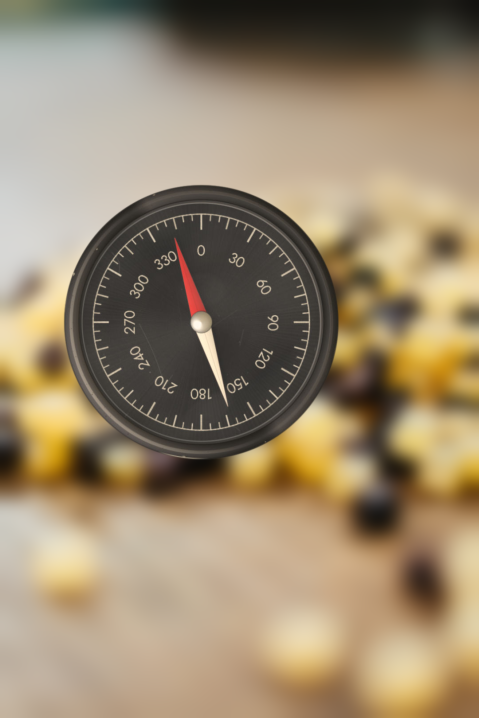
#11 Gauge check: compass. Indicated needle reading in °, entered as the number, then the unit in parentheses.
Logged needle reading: 342.5 (°)
